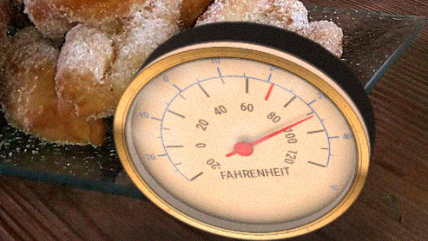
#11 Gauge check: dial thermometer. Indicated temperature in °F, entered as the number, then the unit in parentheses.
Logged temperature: 90 (°F)
